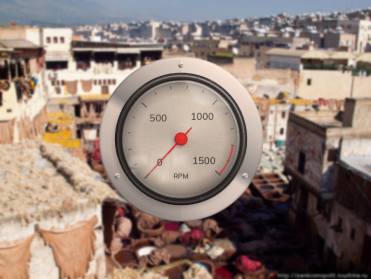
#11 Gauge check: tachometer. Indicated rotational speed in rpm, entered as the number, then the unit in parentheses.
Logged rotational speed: 0 (rpm)
